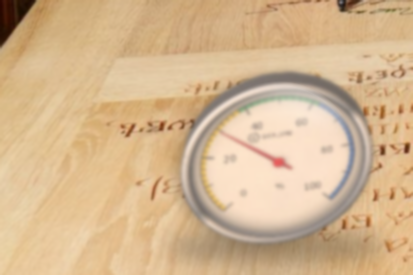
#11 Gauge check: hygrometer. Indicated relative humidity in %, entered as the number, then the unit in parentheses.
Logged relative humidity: 30 (%)
